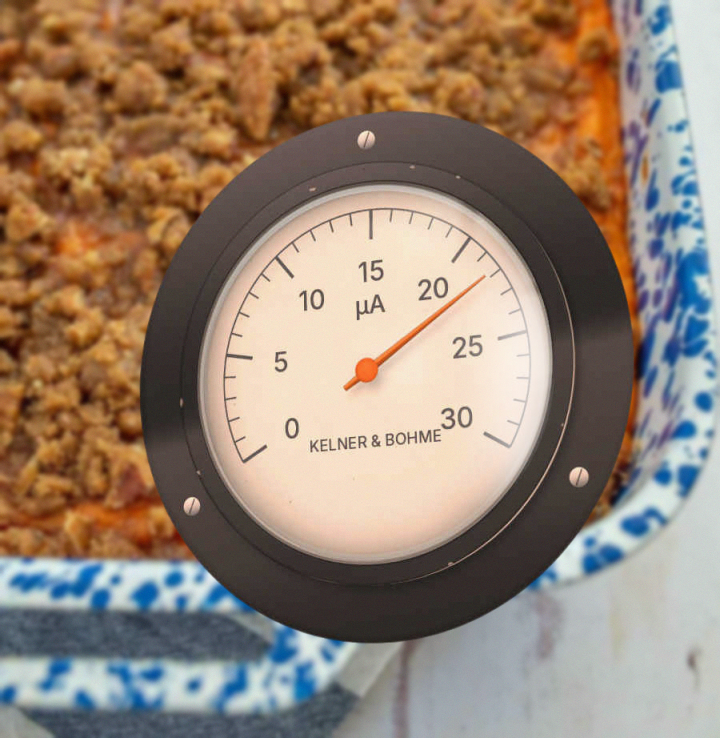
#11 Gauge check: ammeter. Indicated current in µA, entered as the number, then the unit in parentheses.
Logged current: 22 (µA)
